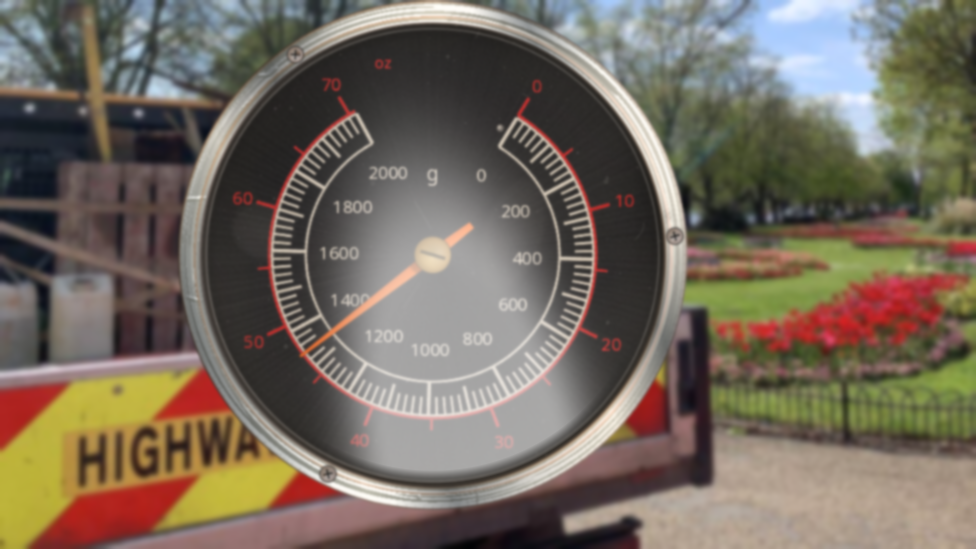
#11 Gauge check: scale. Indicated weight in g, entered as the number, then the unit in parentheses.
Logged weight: 1340 (g)
